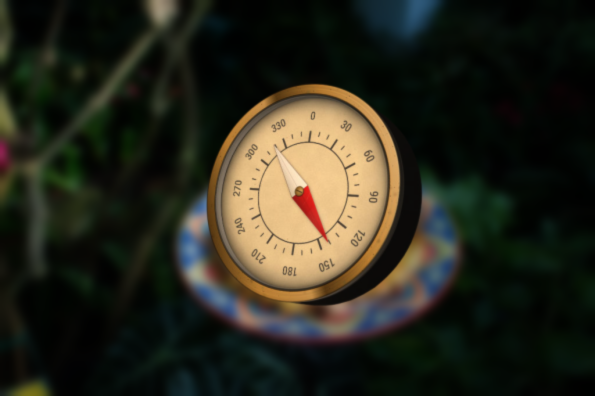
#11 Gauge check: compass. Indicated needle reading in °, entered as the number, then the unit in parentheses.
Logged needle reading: 140 (°)
